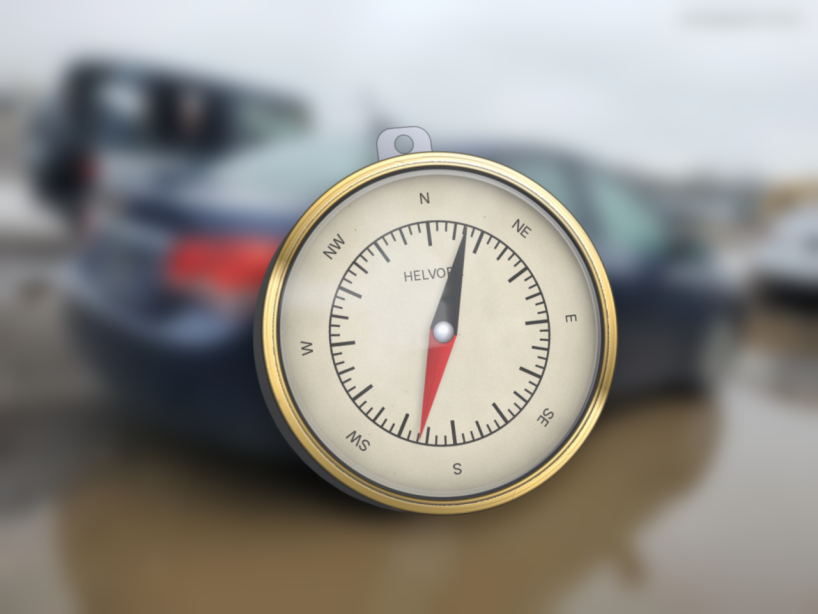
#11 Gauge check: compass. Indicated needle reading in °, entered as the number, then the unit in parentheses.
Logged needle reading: 200 (°)
